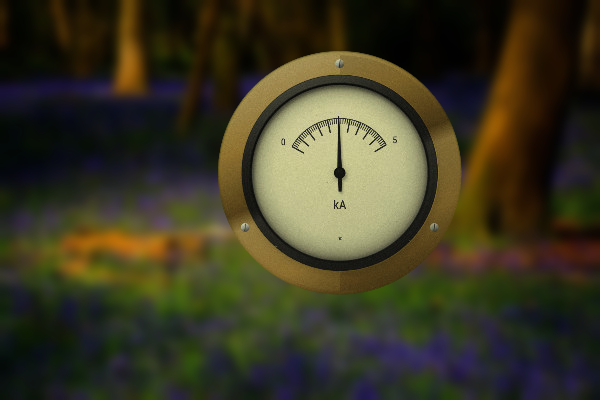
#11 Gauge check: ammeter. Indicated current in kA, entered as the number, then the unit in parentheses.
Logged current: 2.5 (kA)
